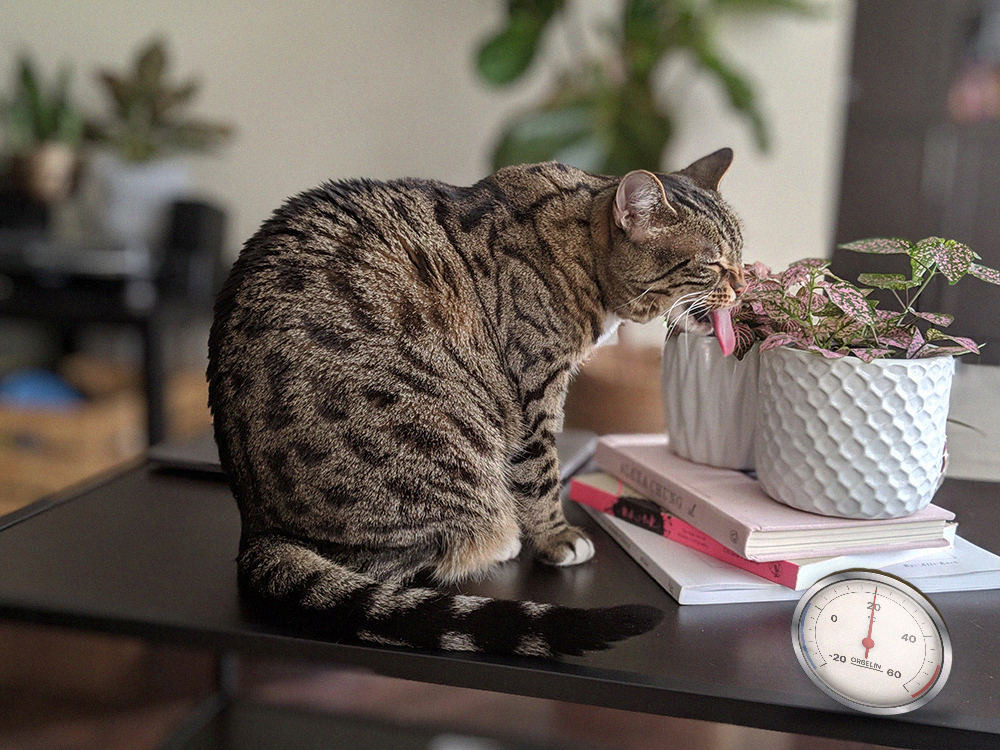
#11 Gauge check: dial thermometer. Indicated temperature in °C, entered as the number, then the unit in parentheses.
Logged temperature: 20 (°C)
